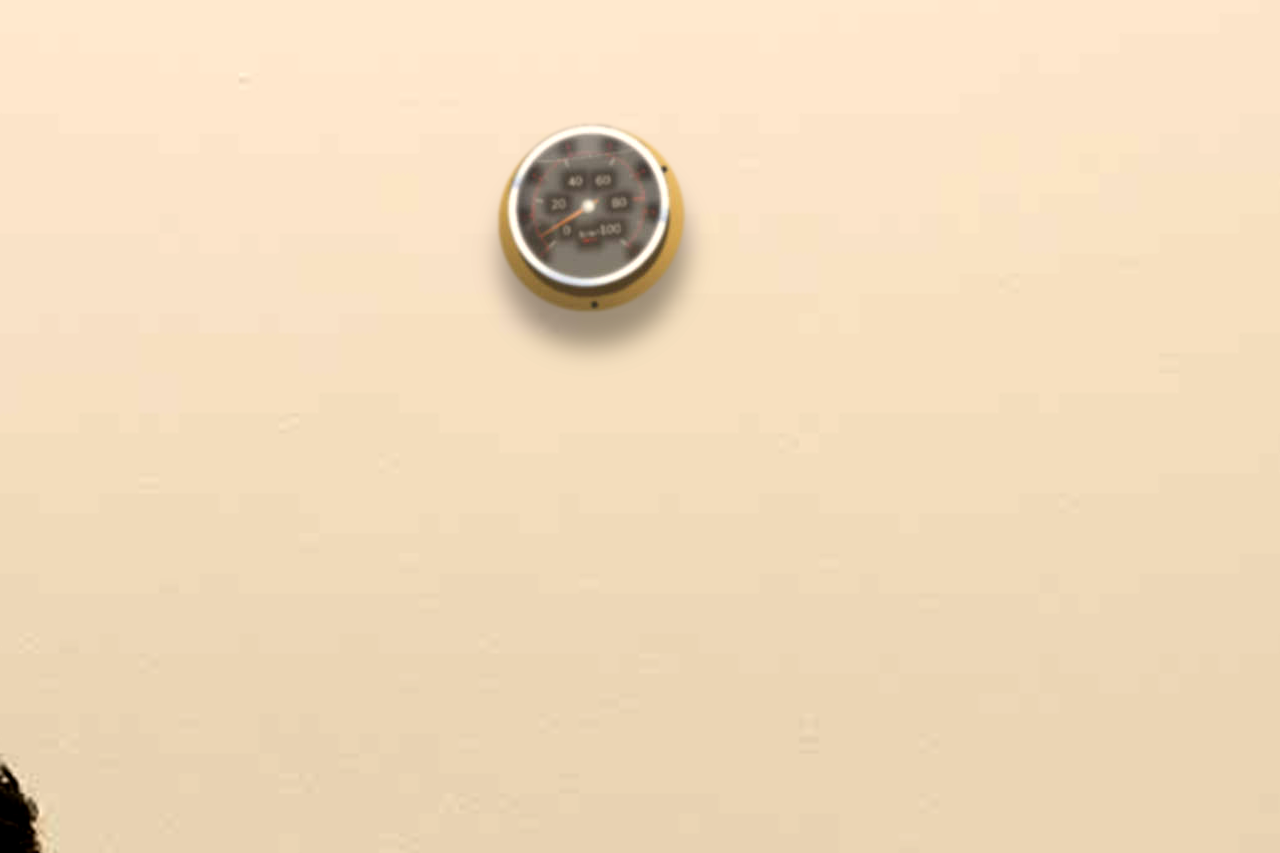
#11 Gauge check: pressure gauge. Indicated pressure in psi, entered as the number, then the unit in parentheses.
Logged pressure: 5 (psi)
